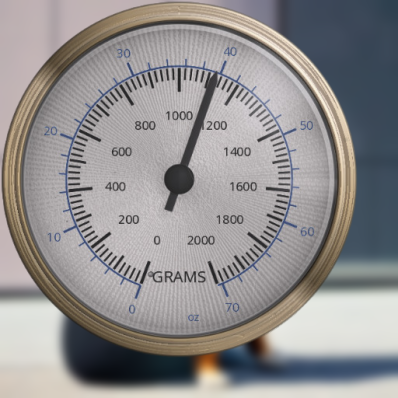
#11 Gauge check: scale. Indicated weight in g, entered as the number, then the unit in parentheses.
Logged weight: 1120 (g)
